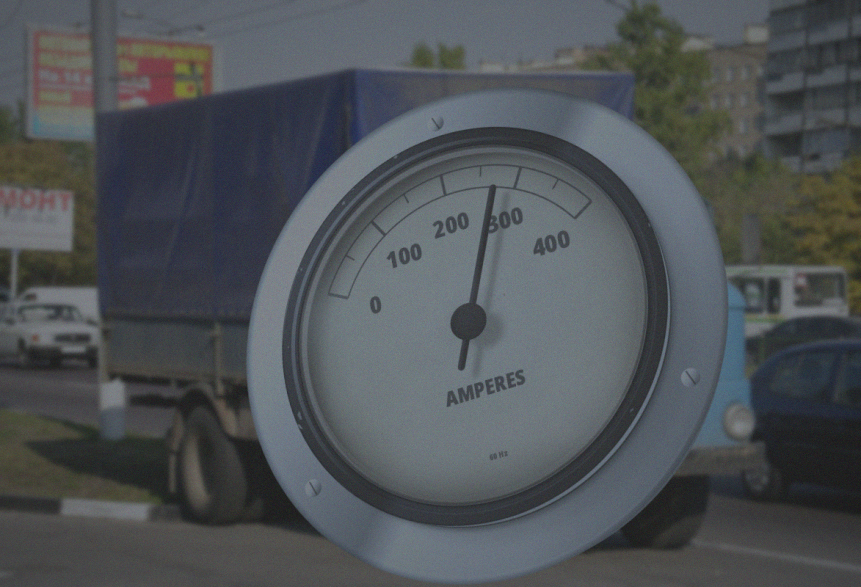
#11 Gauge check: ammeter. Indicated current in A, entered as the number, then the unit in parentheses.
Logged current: 275 (A)
